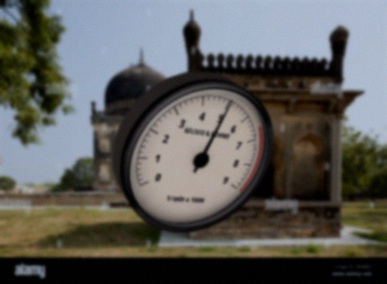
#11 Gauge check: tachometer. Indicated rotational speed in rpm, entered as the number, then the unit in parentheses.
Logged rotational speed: 5000 (rpm)
